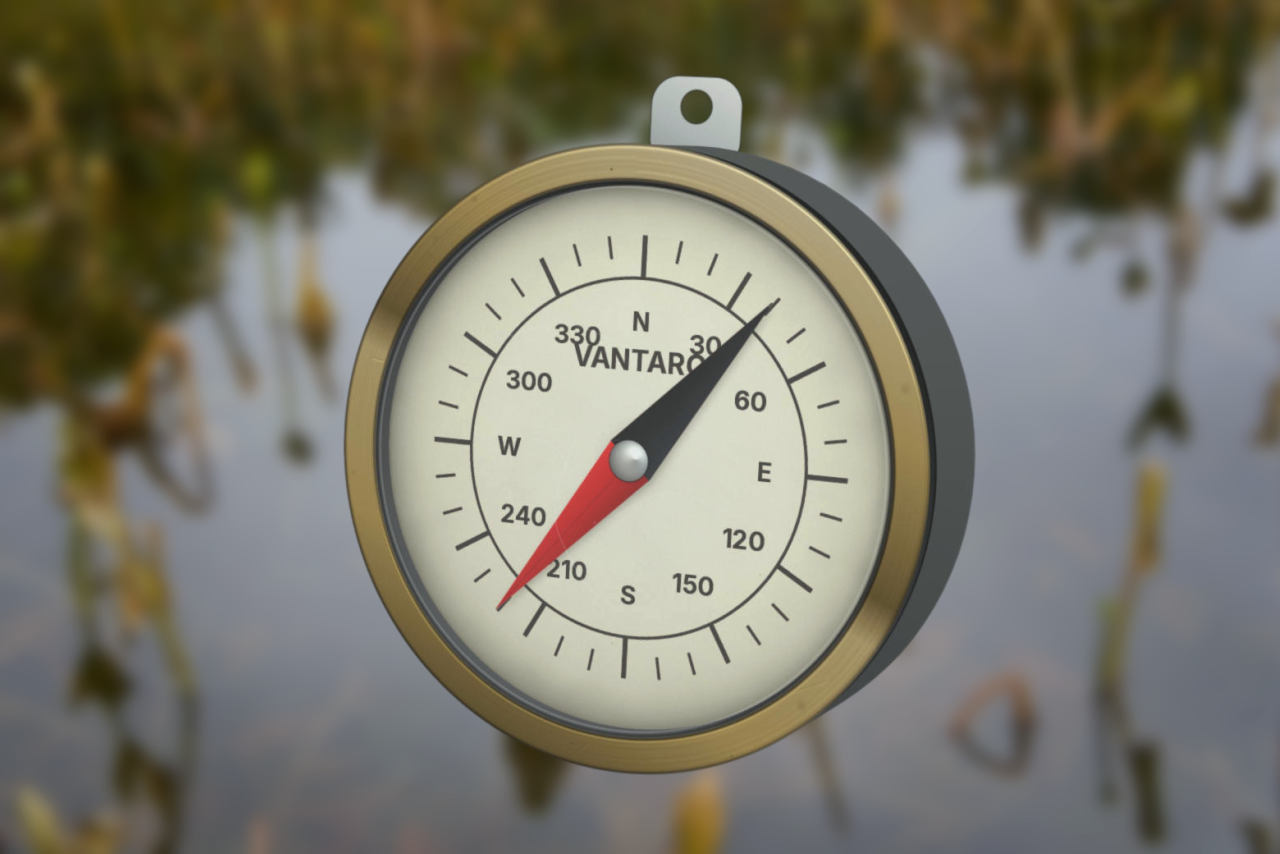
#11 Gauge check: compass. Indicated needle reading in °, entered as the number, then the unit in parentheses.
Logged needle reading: 220 (°)
